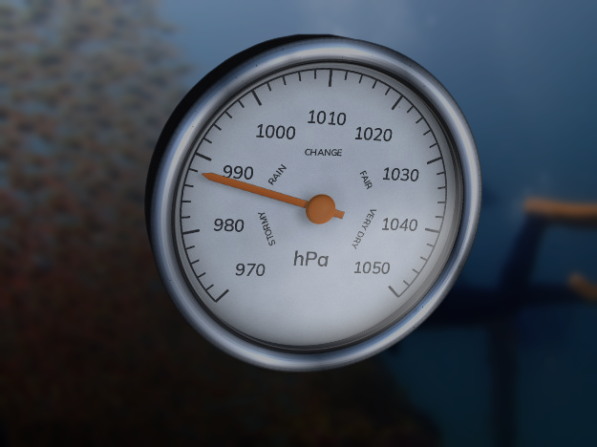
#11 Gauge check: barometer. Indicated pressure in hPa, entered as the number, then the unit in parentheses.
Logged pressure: 988 (hPa)
